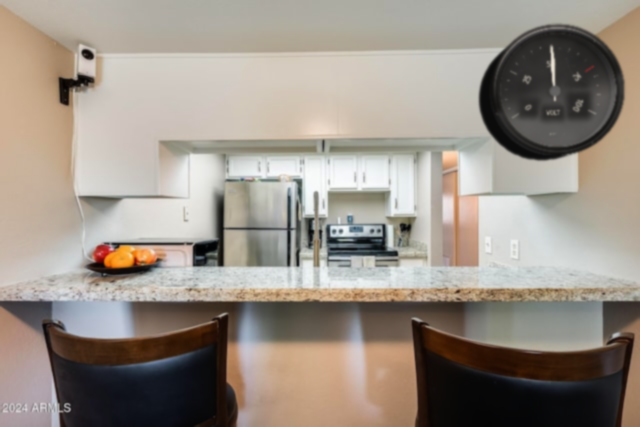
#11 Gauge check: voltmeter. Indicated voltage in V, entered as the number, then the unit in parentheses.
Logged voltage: 50 (V)
